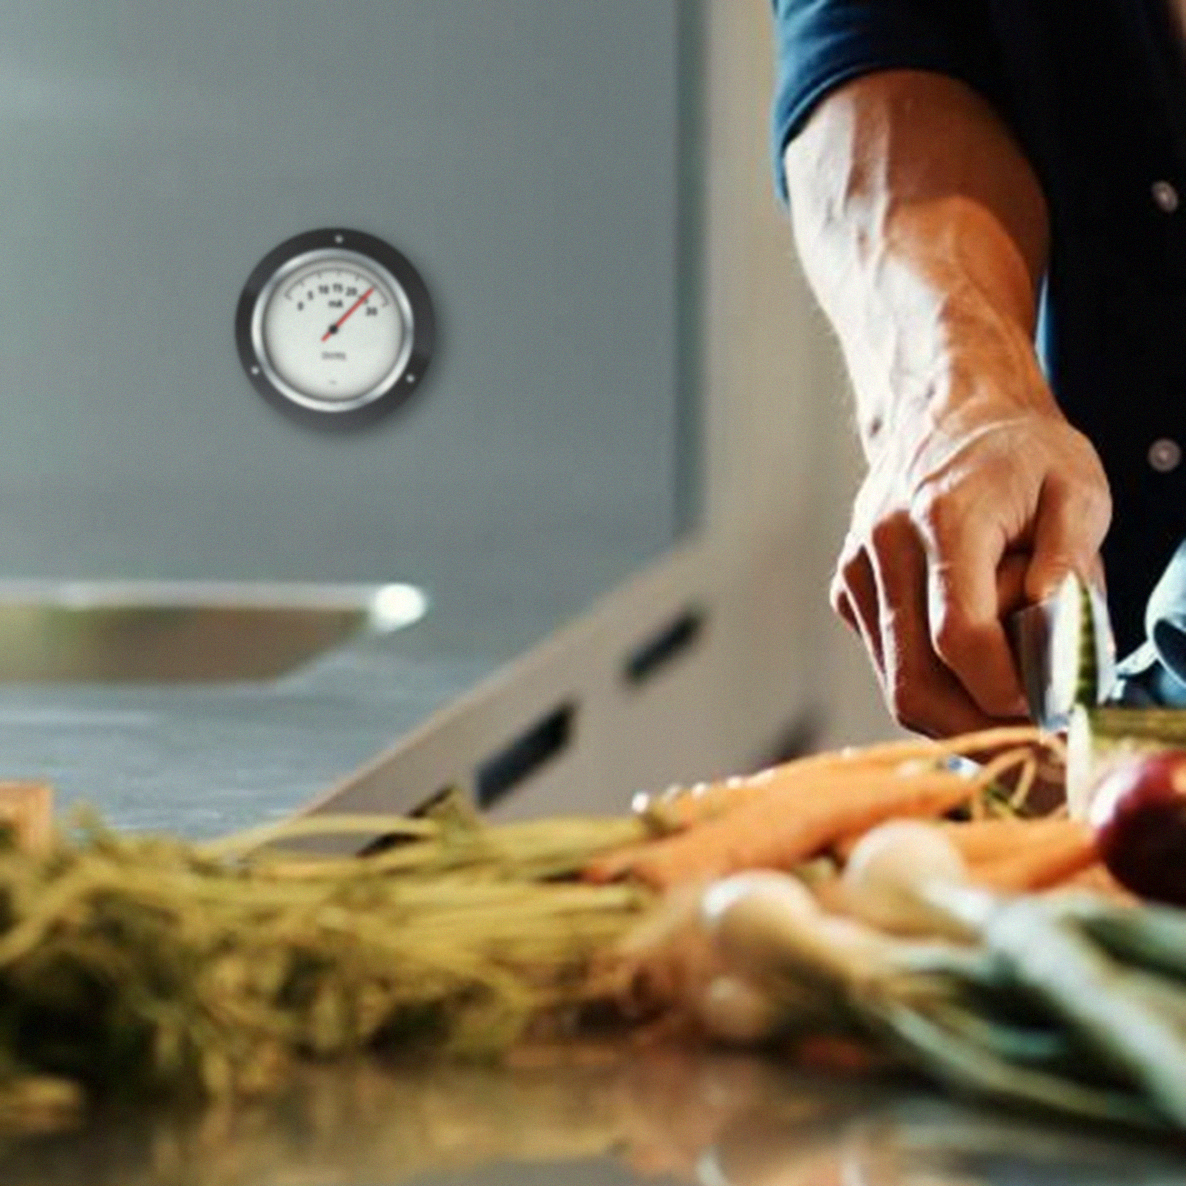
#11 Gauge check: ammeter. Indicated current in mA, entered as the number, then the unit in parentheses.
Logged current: 25 (mA)
